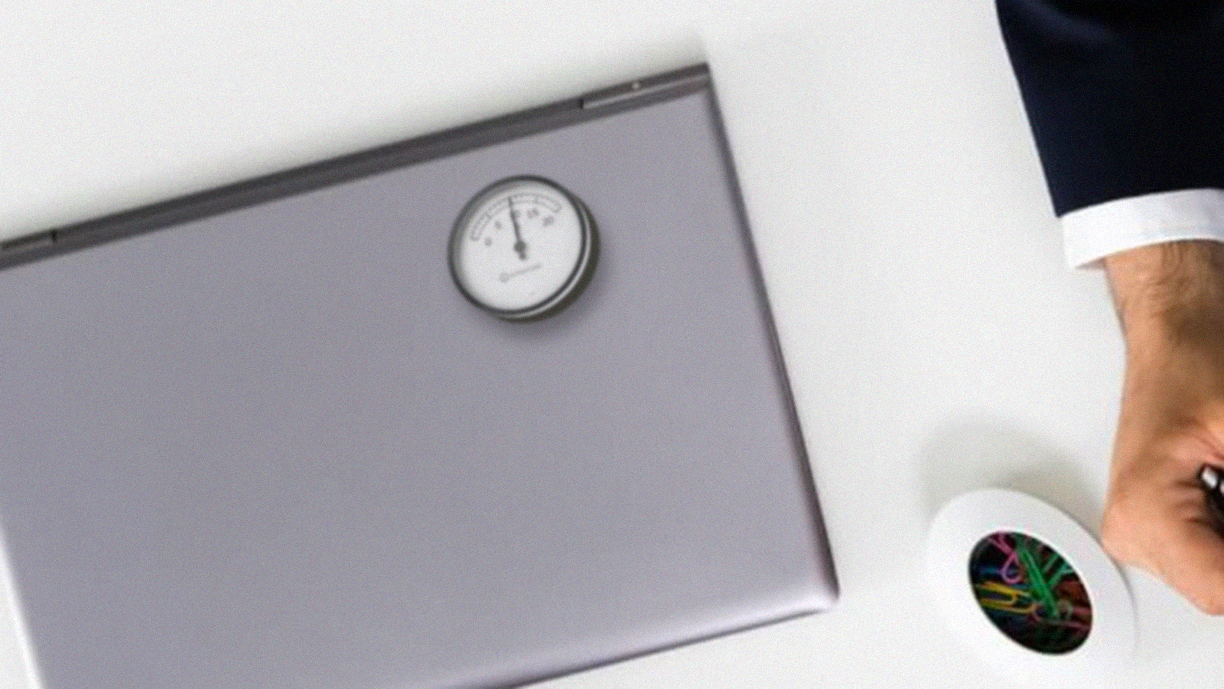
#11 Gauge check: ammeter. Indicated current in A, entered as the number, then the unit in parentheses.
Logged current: 10 (A)
